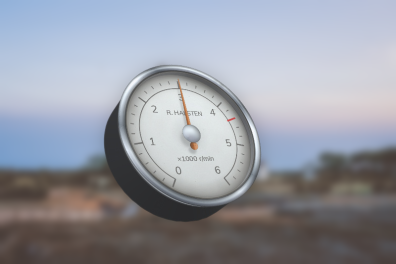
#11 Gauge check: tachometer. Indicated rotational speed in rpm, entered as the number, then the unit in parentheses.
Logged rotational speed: 3000 (rpm)
